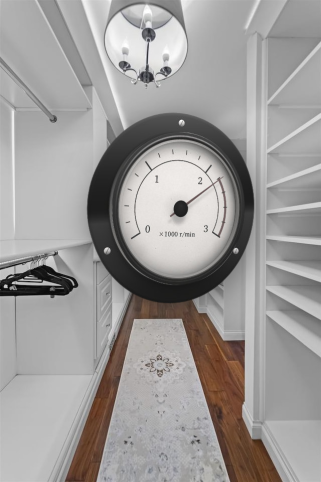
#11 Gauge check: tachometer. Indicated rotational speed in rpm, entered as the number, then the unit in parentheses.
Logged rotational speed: 2200 (rpm)
